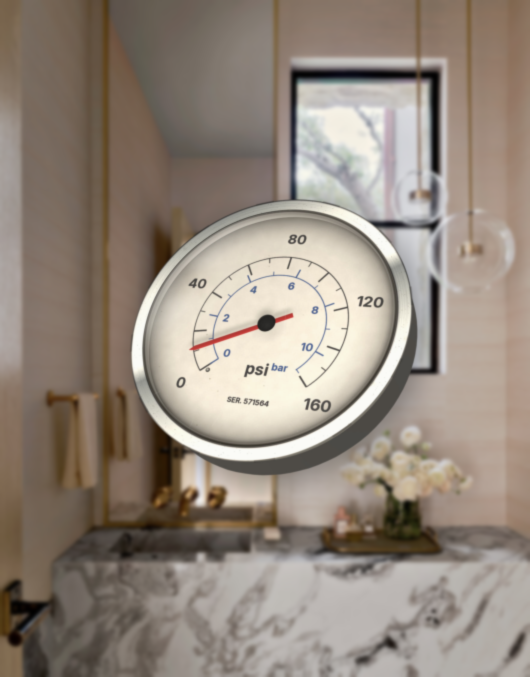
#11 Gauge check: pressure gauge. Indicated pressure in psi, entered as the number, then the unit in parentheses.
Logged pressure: 10 (psi)
